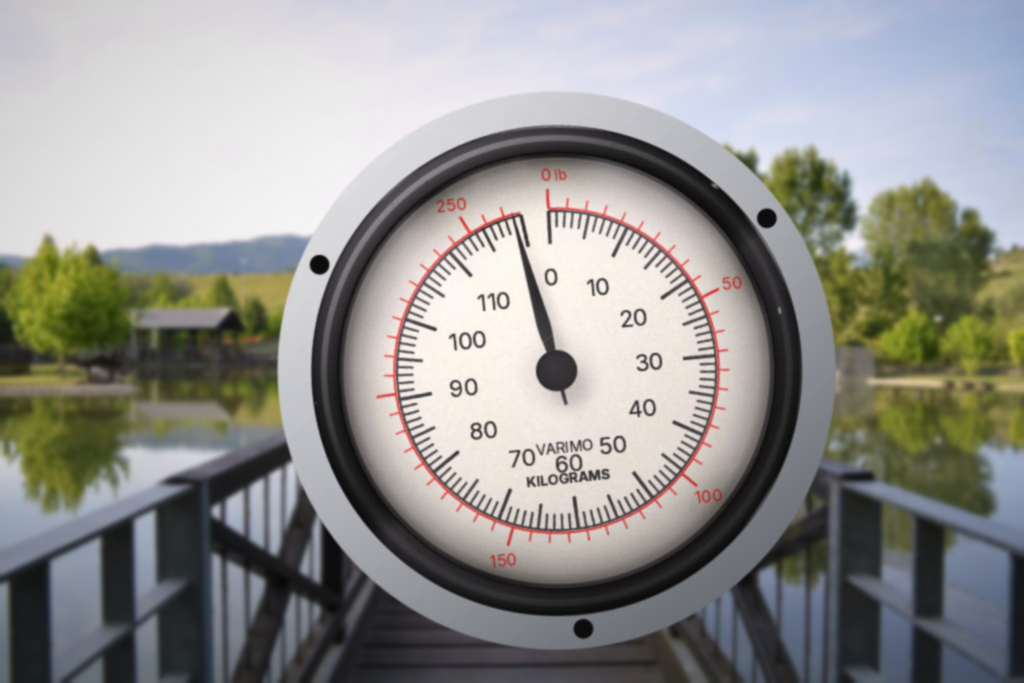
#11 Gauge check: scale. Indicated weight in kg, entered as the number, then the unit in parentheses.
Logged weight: 119 (kg)
